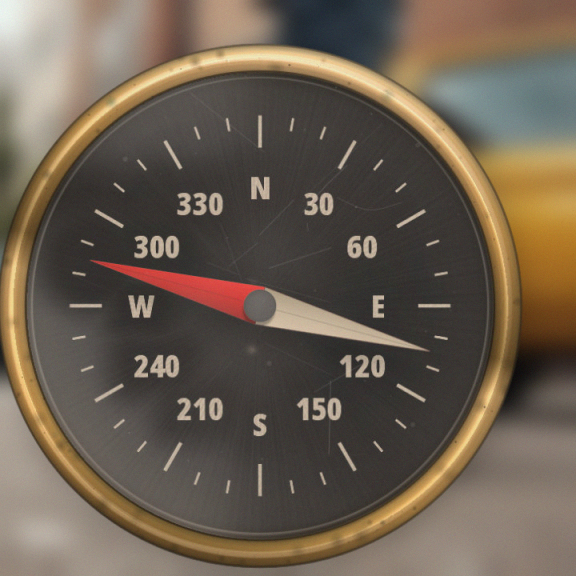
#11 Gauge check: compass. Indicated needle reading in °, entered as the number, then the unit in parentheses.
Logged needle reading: 285 (°)
